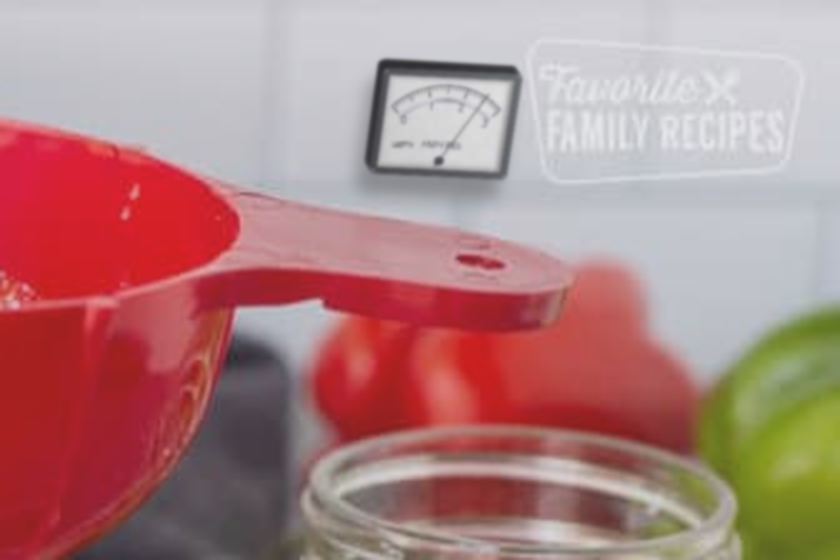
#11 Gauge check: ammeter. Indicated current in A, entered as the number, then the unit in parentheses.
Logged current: 2.5 (A)
